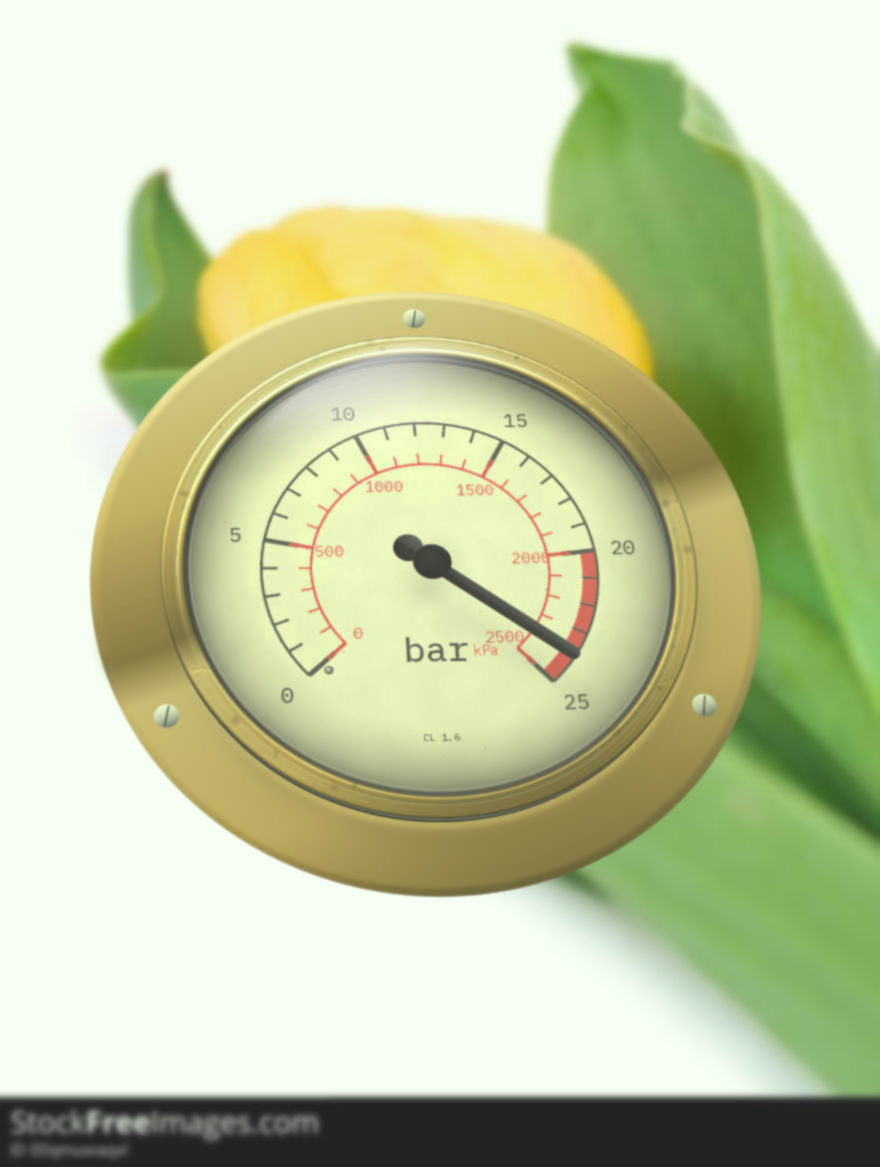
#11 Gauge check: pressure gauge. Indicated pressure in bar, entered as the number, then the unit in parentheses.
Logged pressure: 24 (bar)
